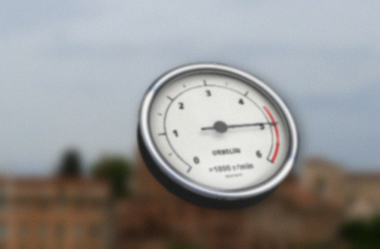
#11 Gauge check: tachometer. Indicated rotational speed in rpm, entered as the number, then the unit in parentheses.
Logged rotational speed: 5000 (rpm)
